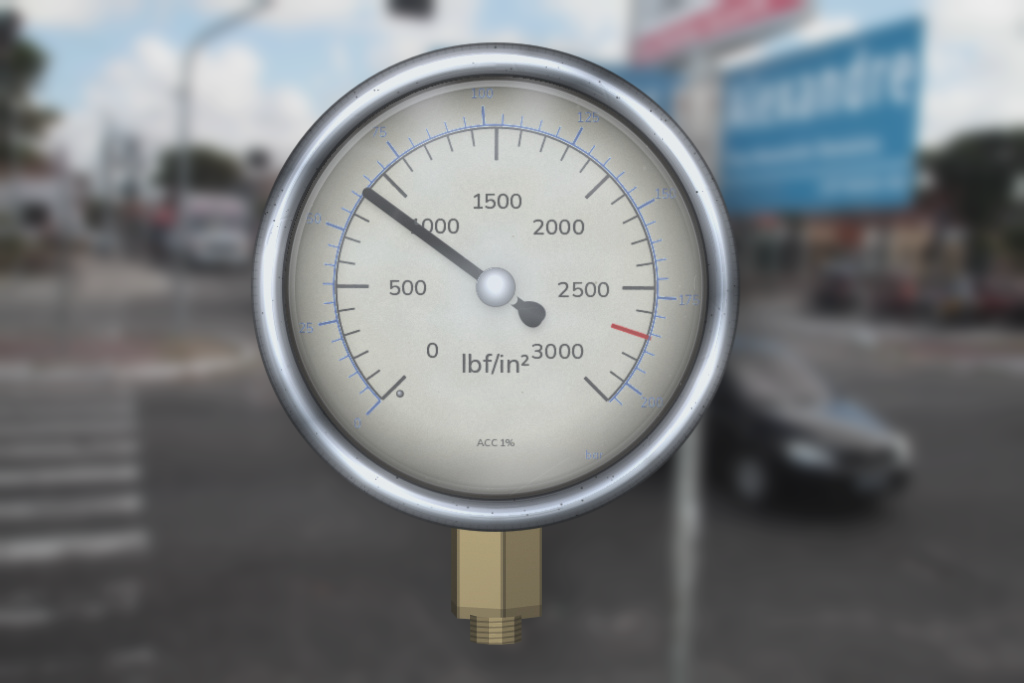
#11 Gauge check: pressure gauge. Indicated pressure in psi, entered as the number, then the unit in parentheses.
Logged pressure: 900 (psi)
